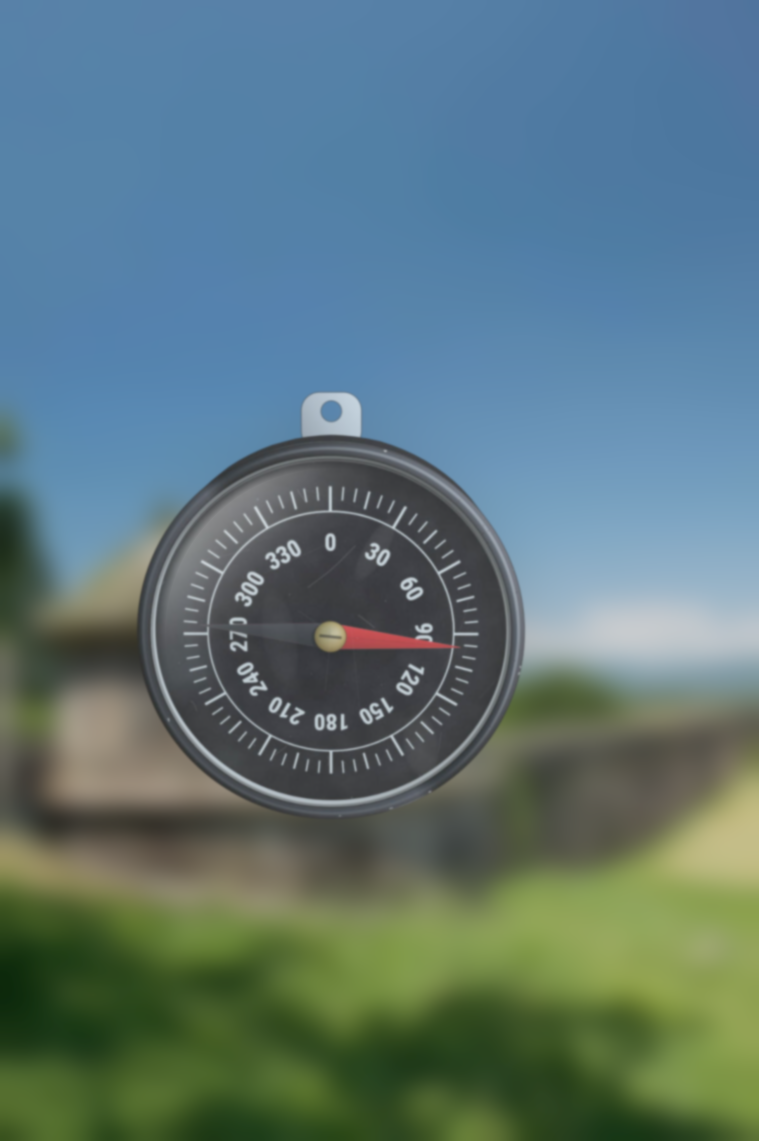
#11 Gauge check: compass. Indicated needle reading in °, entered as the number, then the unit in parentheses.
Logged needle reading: 95 (°)
